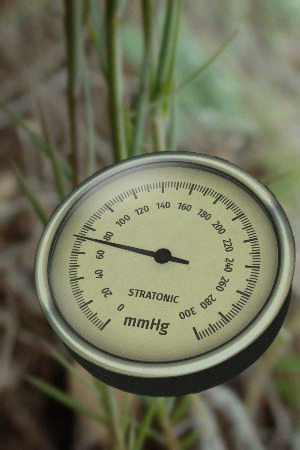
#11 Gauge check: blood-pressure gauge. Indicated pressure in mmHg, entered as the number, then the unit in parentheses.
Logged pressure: 70 (mmHg)
